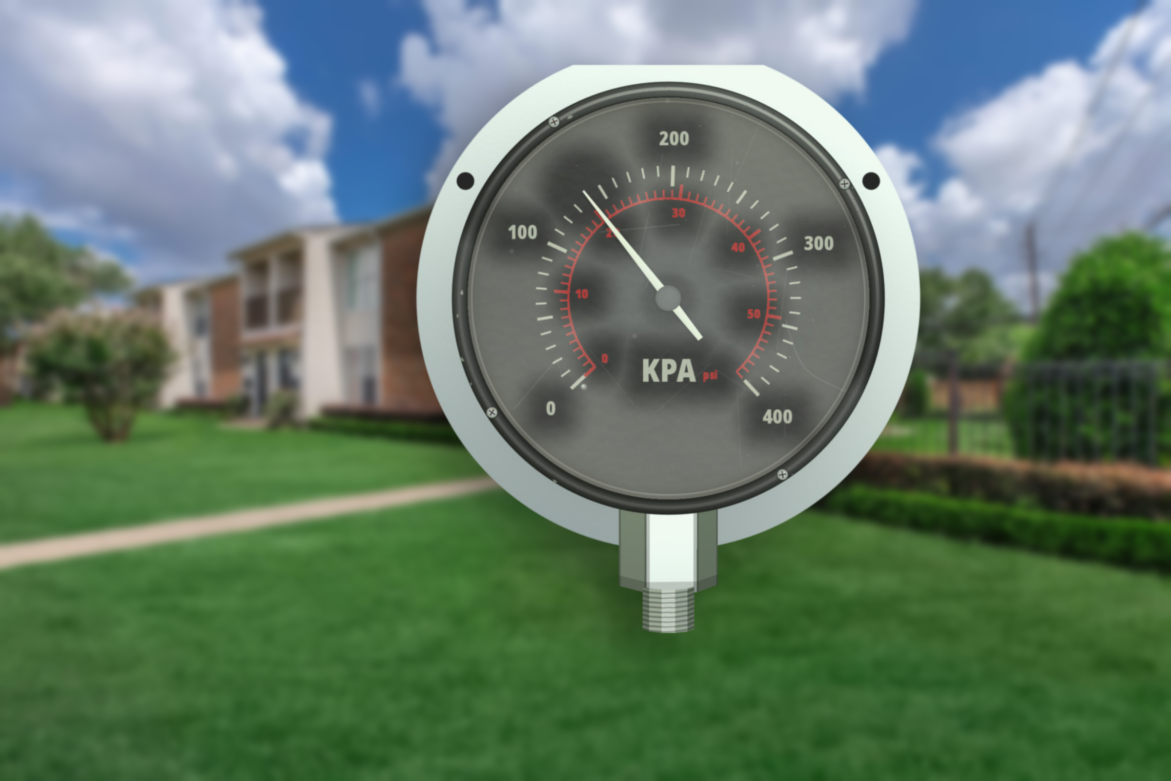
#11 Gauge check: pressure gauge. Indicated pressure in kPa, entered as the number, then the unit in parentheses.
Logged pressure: 140 (kPa)
